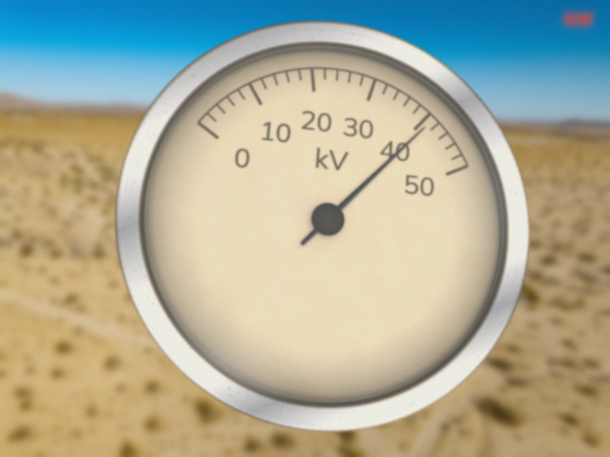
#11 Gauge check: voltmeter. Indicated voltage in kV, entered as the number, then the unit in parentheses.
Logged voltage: 41 (kV)
